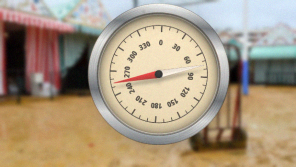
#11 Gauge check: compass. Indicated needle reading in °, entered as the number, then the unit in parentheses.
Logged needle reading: 255 (°)
